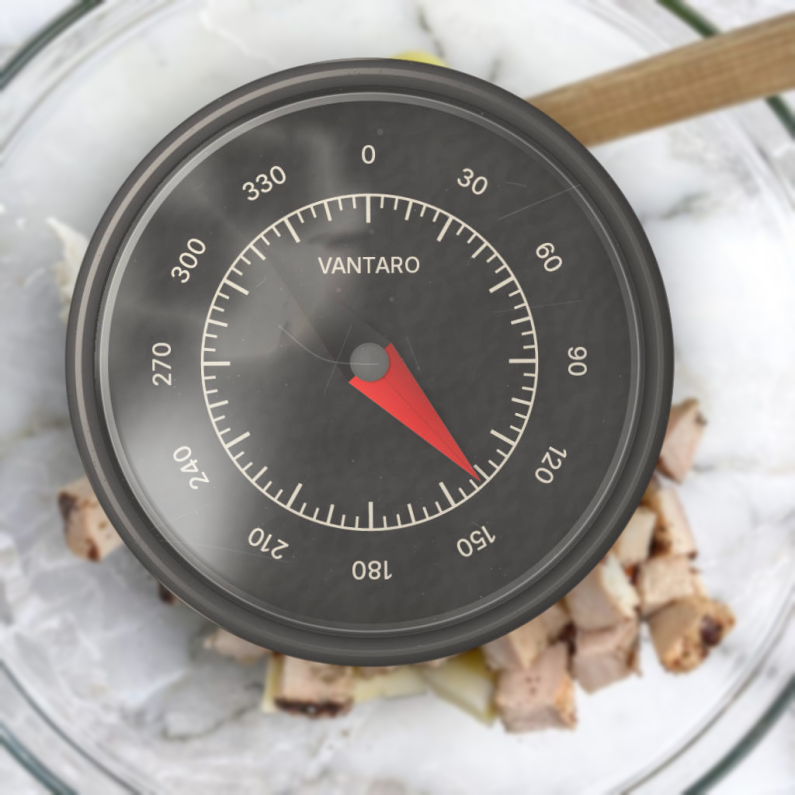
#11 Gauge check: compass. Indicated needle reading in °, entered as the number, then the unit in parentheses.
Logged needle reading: 137.5 (°)
